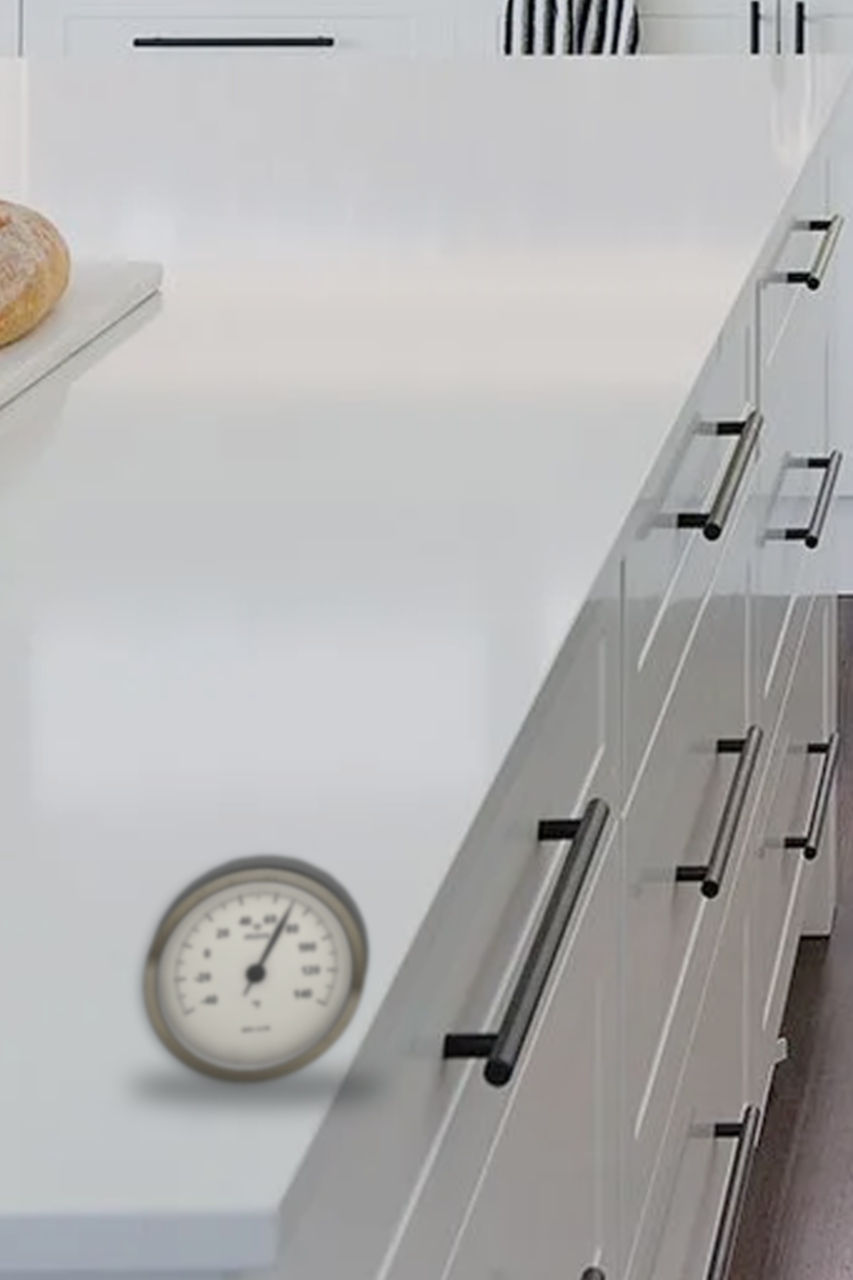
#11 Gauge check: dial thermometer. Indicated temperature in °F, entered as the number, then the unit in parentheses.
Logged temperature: 70 (°F)
